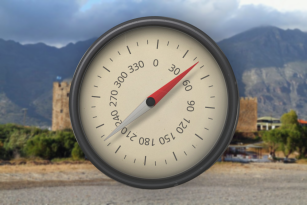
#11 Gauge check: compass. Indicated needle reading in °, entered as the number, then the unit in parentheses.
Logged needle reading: 45 (°)
